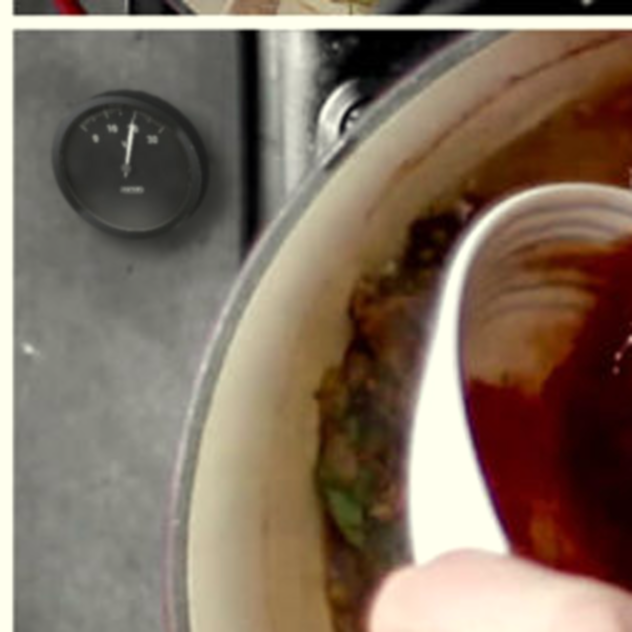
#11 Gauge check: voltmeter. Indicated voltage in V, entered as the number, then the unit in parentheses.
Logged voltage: 20 (V)
